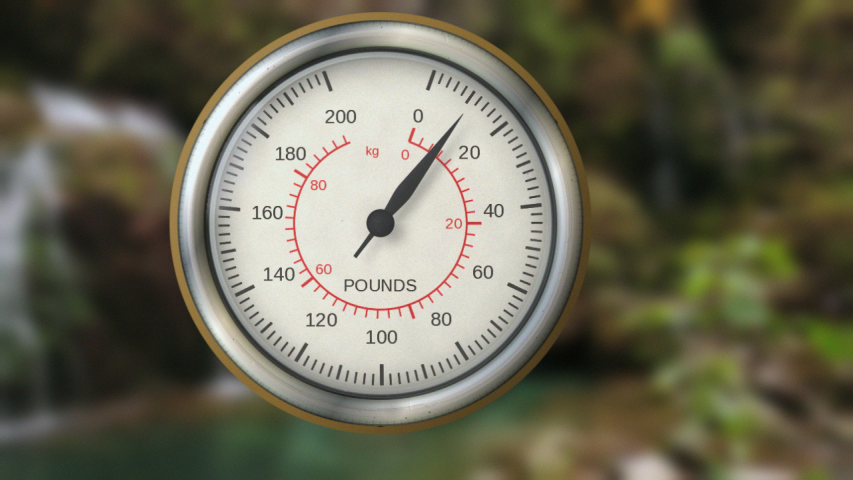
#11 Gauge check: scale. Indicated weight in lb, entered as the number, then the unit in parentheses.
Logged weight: 11 (lb)
